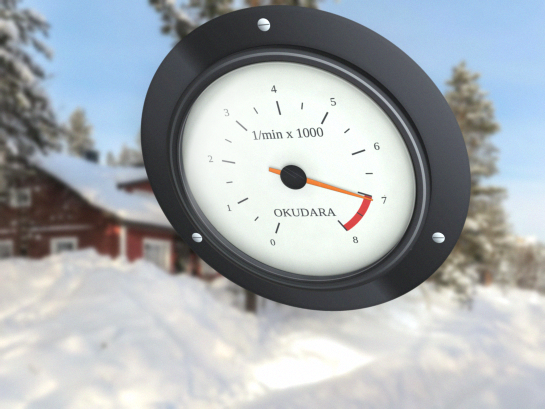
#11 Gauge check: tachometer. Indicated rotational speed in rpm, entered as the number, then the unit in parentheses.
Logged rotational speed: 7000 (rpm)
